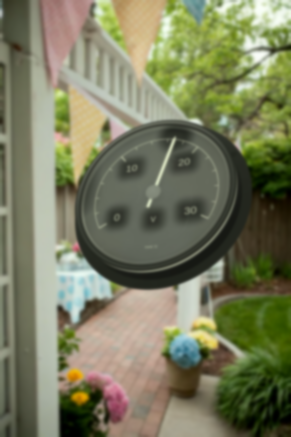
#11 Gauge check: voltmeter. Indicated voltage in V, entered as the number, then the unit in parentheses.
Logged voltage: 17 (V)
